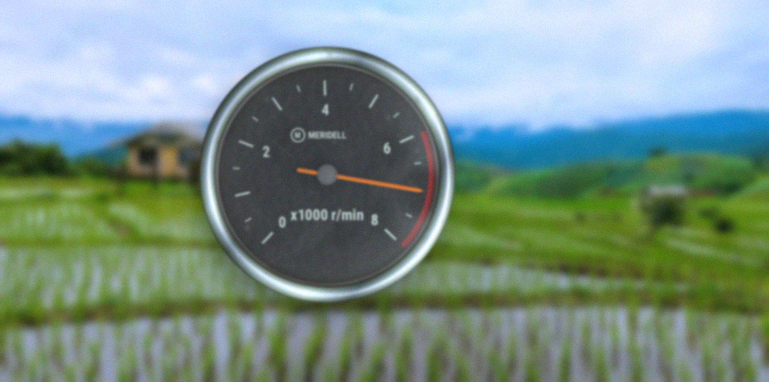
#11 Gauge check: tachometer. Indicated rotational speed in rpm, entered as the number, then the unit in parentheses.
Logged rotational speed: 7000 (rpm)
